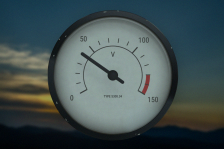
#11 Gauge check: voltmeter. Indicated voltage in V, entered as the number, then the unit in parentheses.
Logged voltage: 40 (V)
